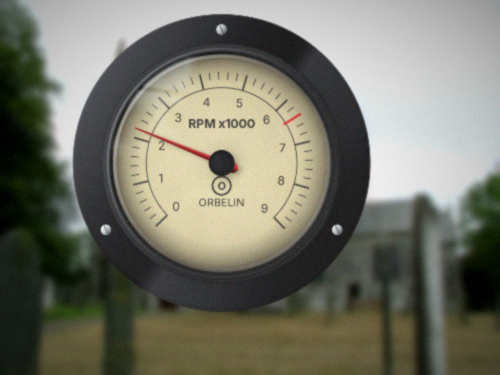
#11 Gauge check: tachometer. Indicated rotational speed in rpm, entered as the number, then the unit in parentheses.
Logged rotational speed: 2200 (rpm)
